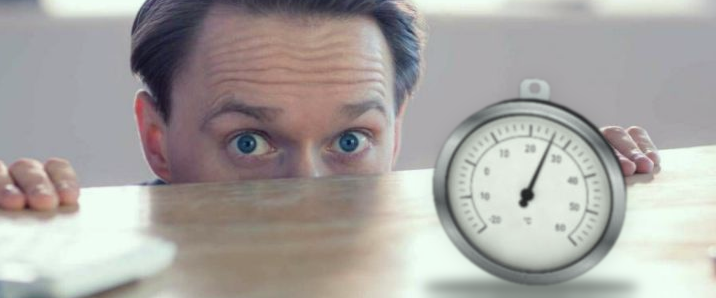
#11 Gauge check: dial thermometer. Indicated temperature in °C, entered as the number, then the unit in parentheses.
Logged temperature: 26 (°C)
